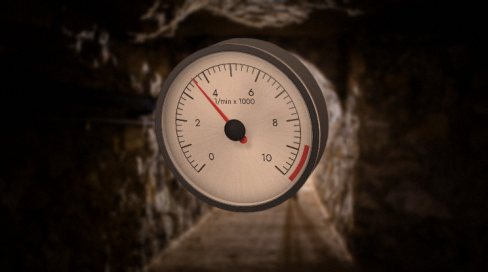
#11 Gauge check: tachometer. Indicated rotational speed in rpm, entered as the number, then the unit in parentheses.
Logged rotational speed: 3600 (rpm)
